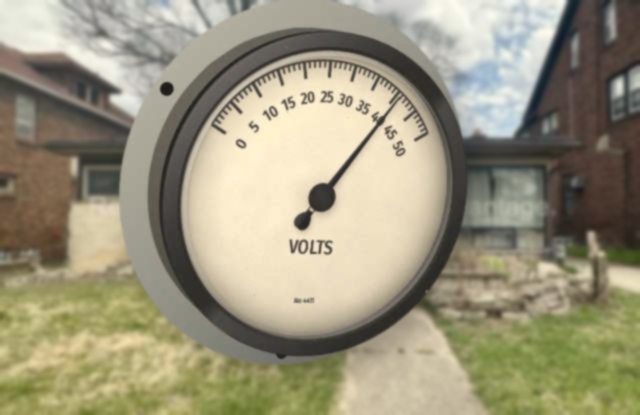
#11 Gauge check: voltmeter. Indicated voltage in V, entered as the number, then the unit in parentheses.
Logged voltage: 40 (V)
